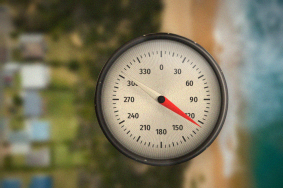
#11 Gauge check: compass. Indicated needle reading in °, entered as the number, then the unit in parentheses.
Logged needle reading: 125 (°)
